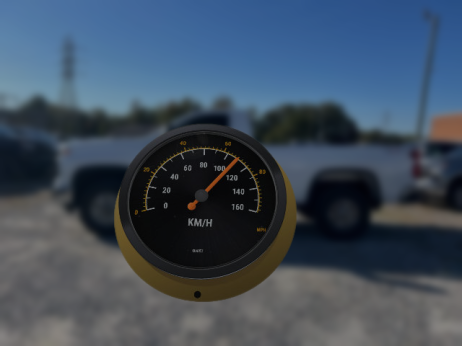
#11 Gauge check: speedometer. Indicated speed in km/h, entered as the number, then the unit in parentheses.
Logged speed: 110 (km/h)
